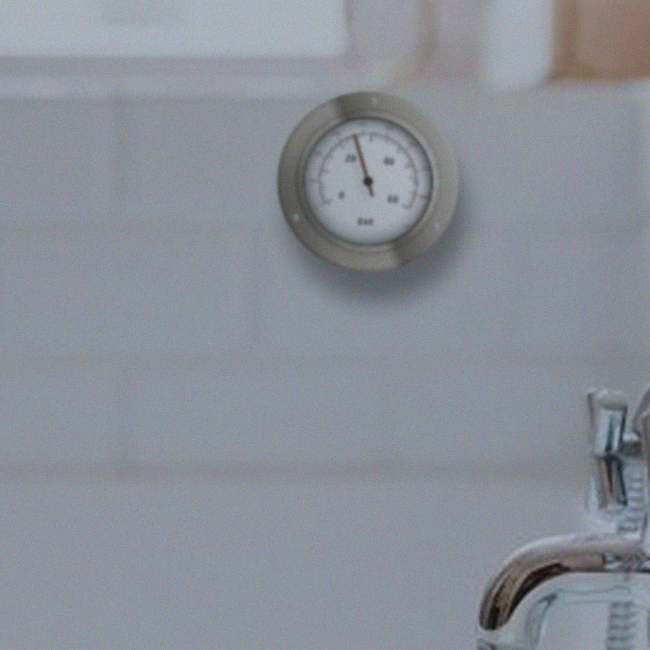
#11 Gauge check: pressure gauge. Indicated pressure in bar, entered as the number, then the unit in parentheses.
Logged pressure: 25 (bar)
